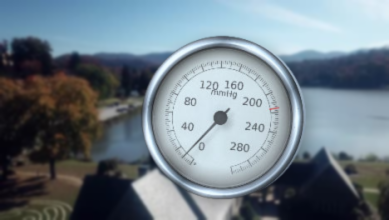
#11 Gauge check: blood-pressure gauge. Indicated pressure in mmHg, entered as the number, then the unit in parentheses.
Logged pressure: 10 (mmHg)
